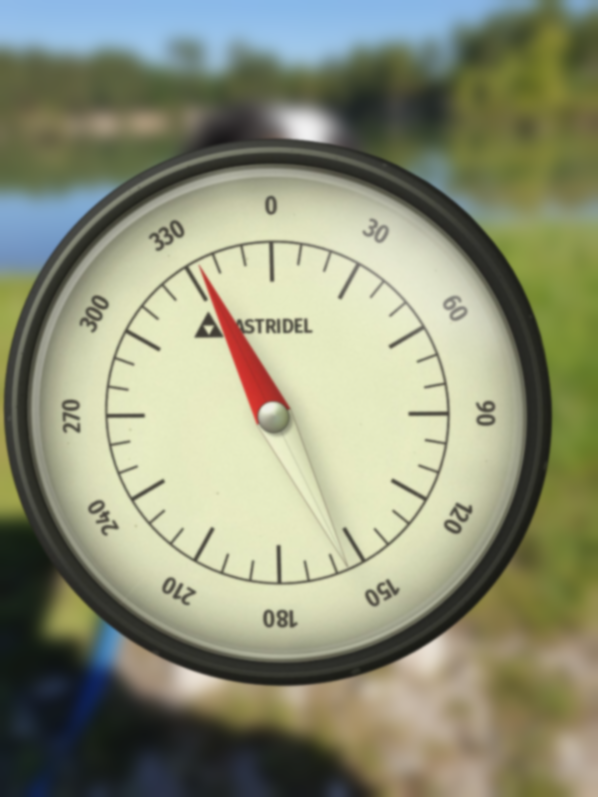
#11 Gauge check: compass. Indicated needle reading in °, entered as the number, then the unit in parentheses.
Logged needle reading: 335 (°)
